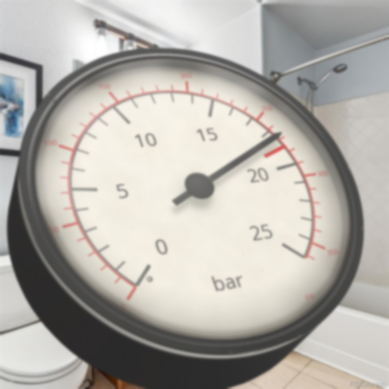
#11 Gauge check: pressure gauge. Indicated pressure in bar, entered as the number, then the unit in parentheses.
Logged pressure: 18.5 (bar)
